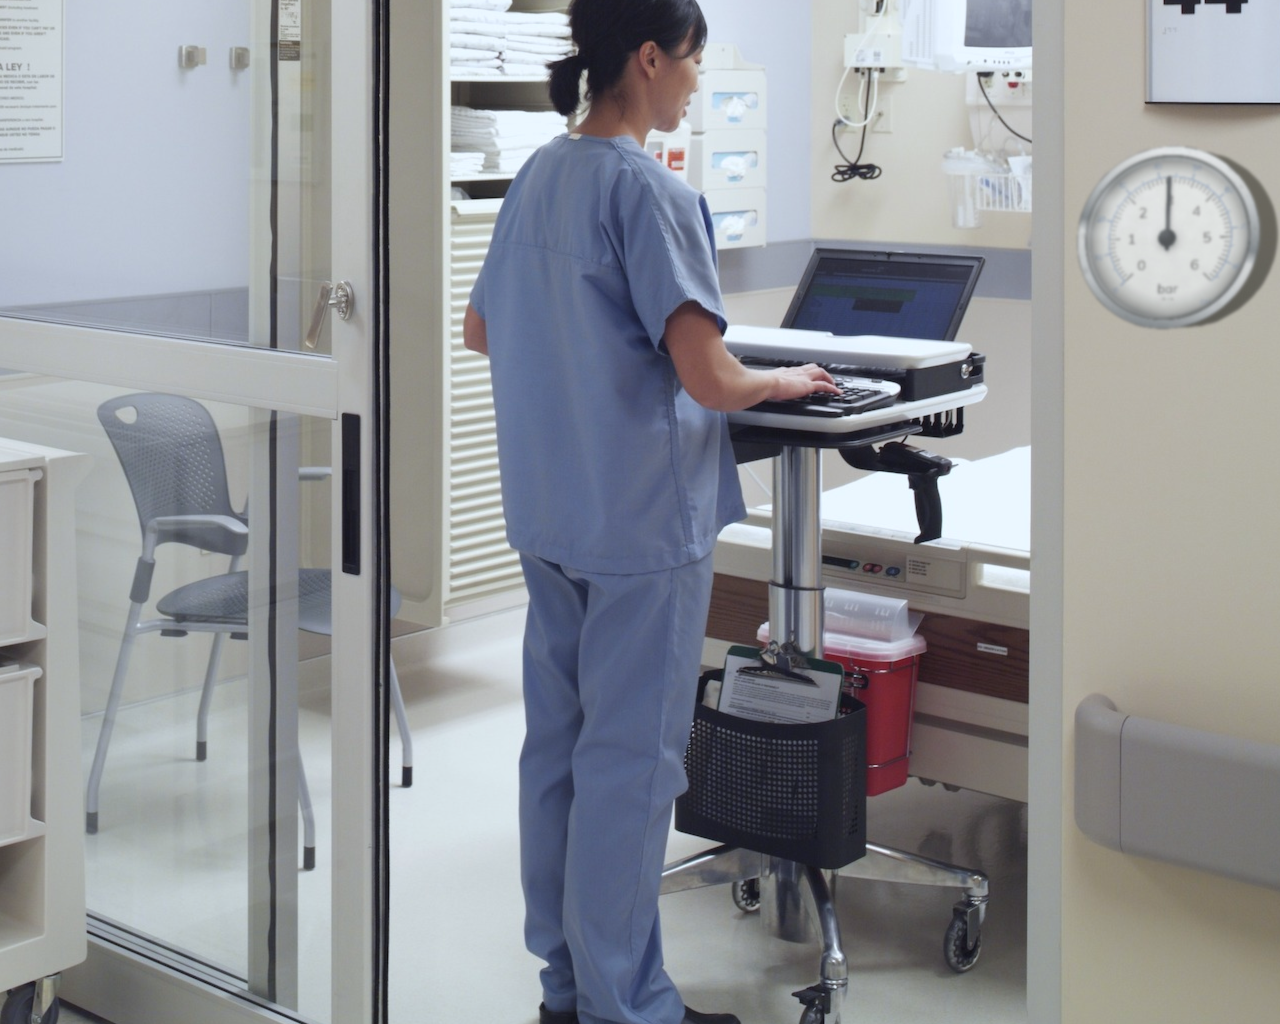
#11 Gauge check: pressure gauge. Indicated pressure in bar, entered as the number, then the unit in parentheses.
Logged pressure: 3 (bar)
